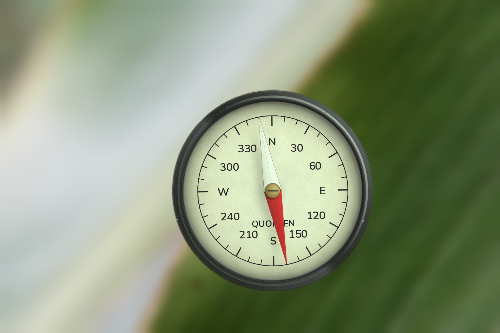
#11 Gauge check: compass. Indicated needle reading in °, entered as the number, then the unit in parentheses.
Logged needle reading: 170 (°)
